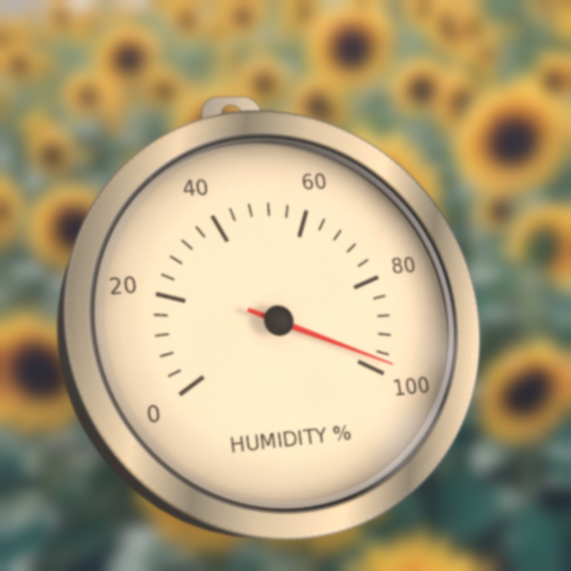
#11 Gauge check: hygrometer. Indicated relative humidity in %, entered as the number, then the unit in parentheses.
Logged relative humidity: 98 (%)
